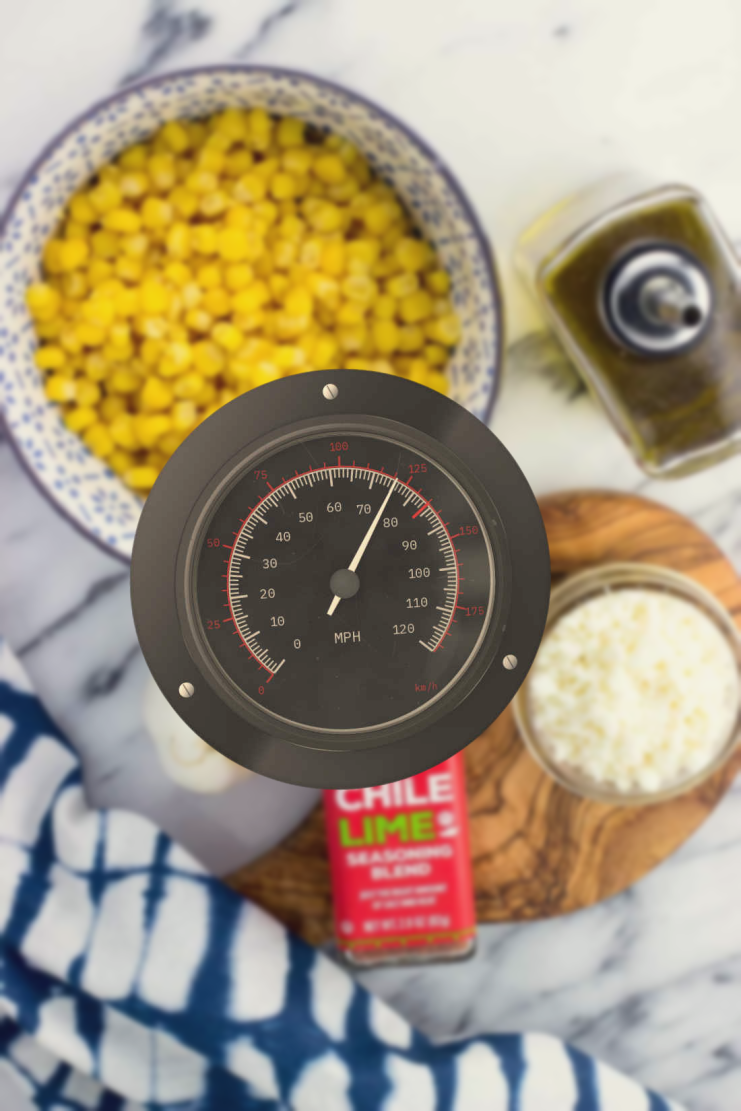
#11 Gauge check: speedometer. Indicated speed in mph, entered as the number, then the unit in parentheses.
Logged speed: 75 (mph)
